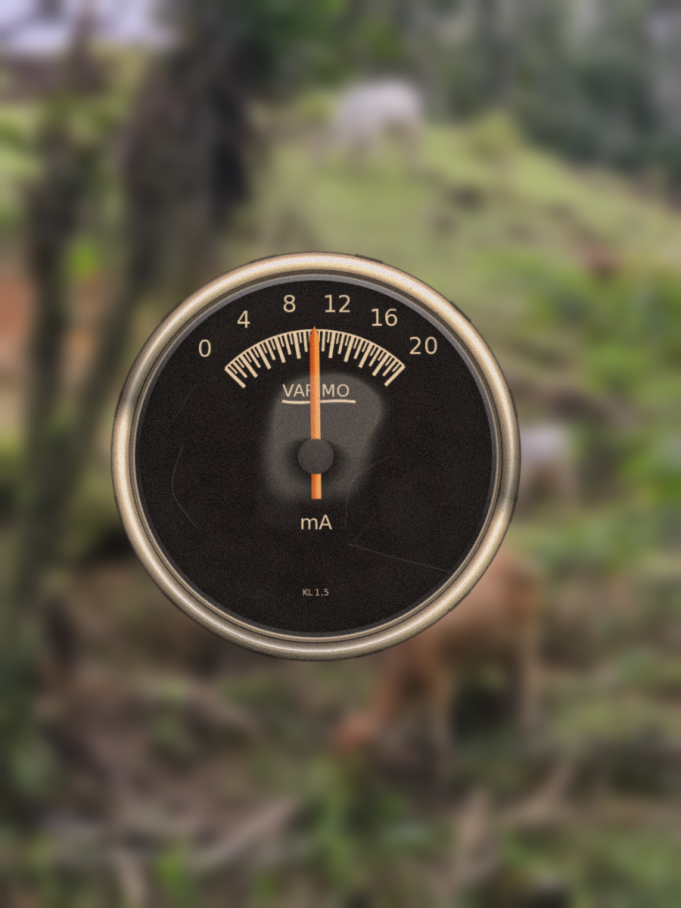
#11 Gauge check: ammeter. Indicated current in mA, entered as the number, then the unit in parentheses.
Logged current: 10 (mA)
